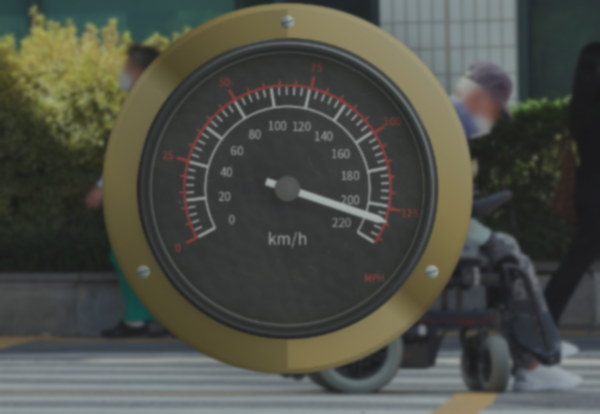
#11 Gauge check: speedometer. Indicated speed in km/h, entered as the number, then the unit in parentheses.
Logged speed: 208 (km/h)
